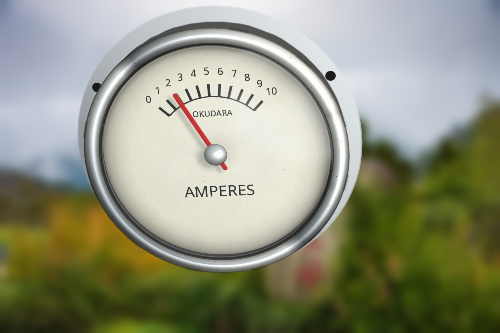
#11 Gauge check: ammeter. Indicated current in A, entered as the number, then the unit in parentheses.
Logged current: 2 (A)
